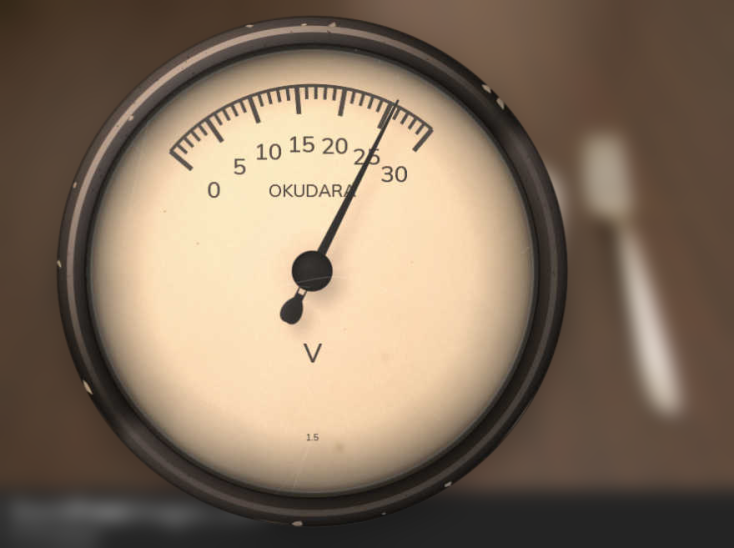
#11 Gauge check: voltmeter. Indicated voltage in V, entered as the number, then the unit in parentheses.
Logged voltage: 25.5 (V)
